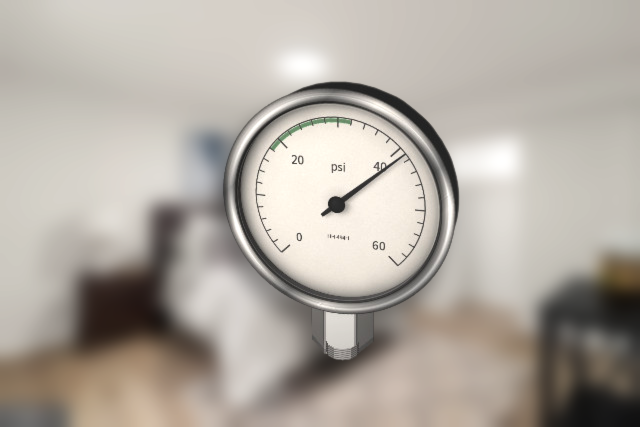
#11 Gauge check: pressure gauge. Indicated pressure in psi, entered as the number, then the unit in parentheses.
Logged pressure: 41 (psi)
